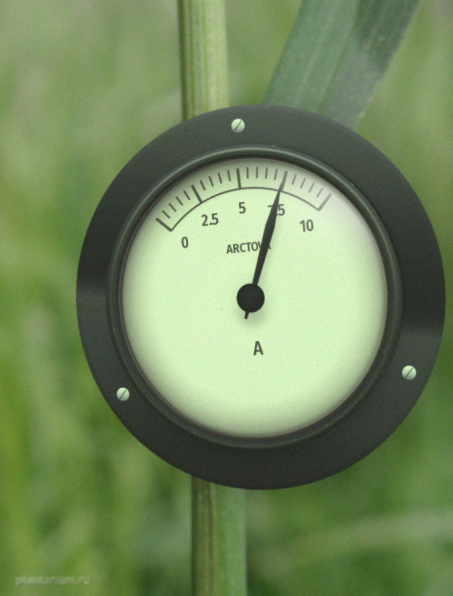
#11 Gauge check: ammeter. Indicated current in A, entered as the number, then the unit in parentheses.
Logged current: 7.5 (A)
